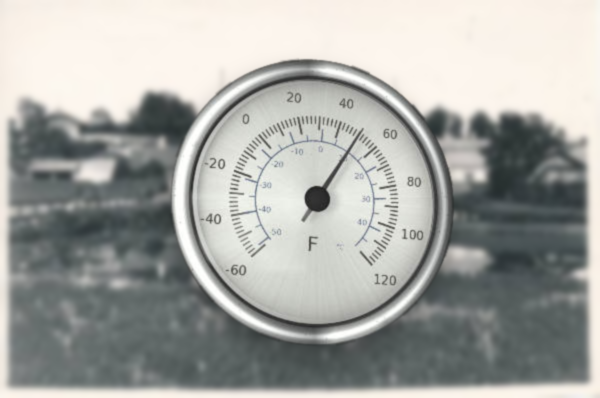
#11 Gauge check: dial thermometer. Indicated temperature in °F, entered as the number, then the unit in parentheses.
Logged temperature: 50 (°F)
